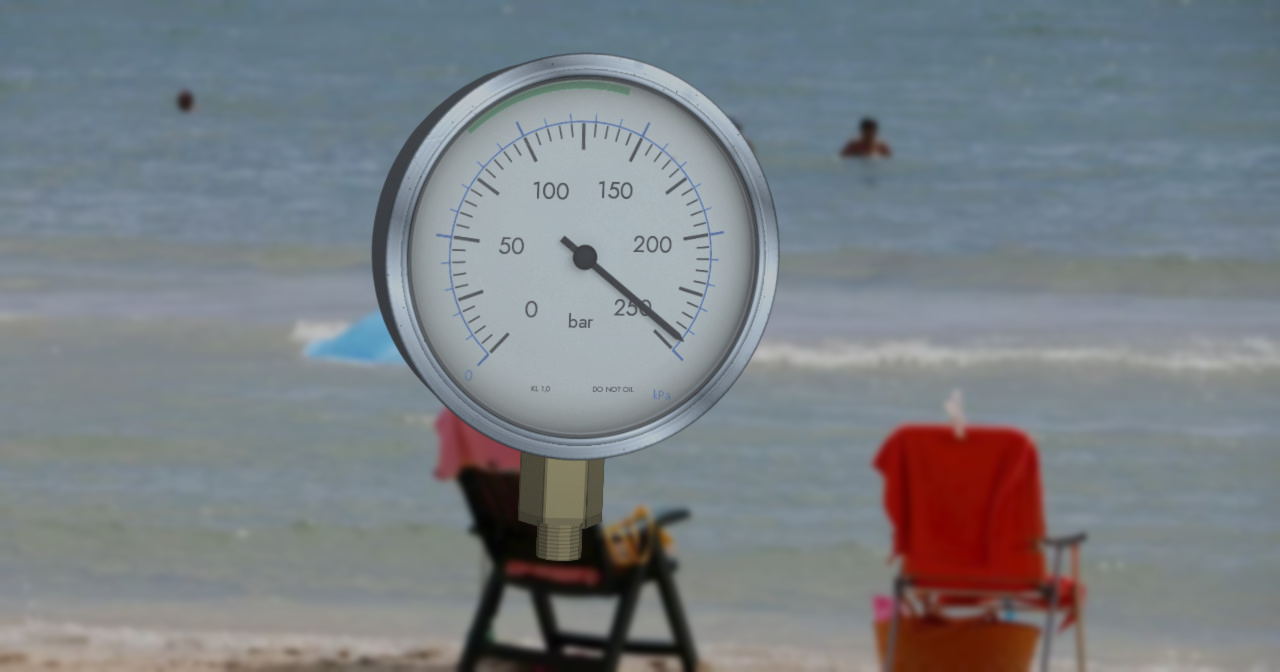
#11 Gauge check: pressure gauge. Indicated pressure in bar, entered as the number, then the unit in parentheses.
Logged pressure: 245 (bar)
